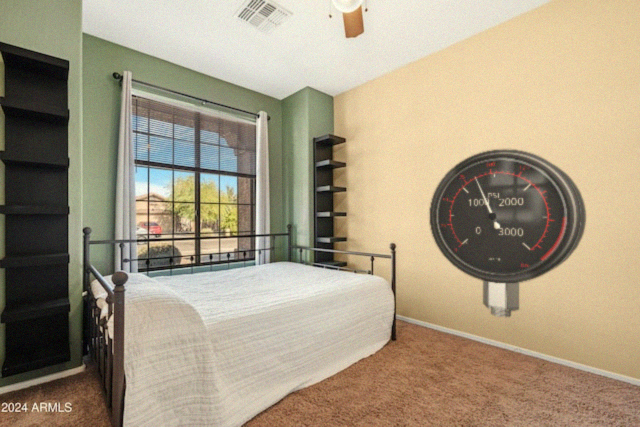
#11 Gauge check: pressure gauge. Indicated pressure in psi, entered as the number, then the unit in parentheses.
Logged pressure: 1250 (psi)
